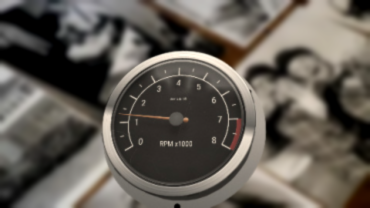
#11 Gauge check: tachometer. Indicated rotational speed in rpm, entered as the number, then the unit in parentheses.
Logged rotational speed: 1250 (rpm)
